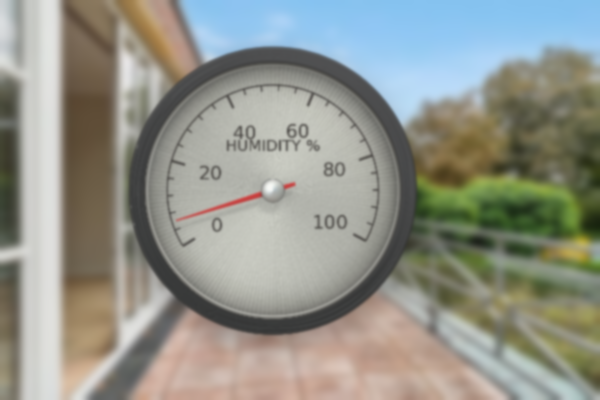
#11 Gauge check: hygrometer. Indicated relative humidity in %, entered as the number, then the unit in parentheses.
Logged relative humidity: 6 (%)
